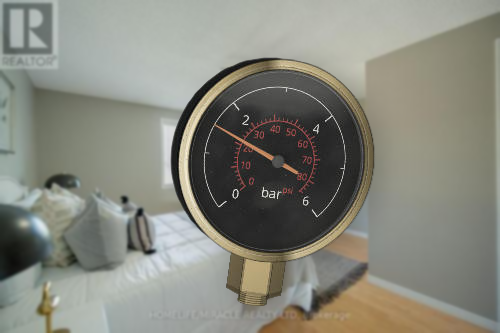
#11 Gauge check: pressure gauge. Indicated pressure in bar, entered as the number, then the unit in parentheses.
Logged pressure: 1.5 (bar)
